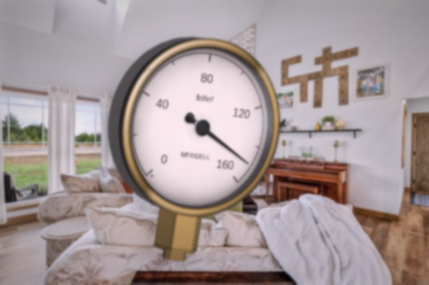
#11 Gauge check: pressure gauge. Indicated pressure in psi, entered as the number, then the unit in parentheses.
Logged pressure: 150 (psi)
